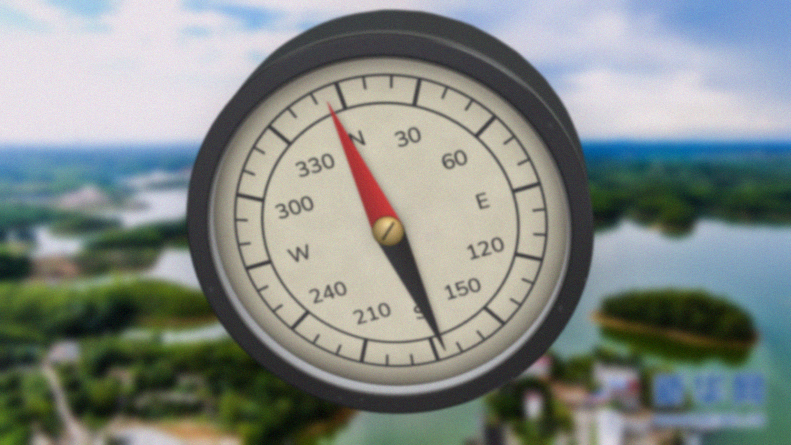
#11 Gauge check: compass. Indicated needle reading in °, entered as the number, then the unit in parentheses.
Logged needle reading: 355 (°)
